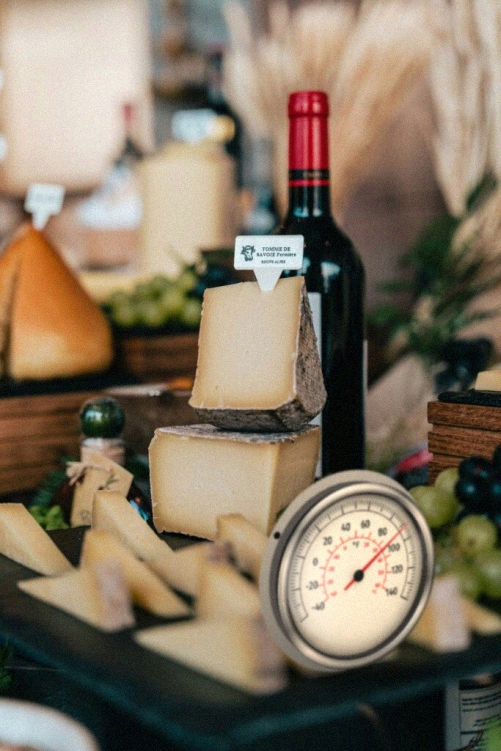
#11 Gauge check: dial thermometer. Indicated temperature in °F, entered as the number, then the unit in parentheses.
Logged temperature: 90 (°F)
